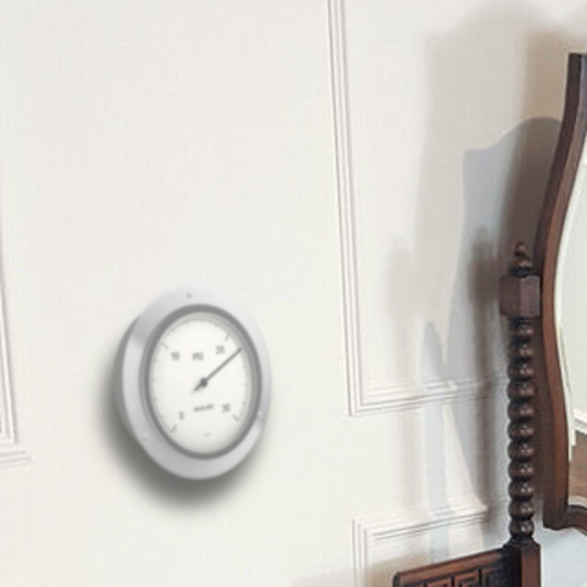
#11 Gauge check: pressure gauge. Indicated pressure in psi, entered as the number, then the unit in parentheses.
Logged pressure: 22 (psi)
